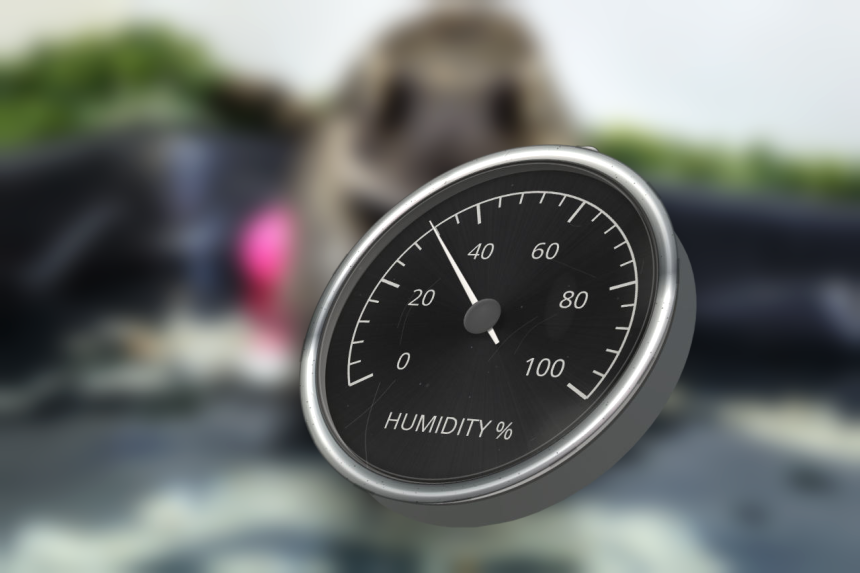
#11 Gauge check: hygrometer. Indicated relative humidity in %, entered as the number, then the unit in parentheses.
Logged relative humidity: 32 (%)
